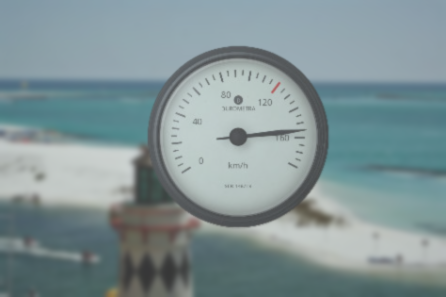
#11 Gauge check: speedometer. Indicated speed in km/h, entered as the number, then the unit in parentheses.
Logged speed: 155 (km/h)
